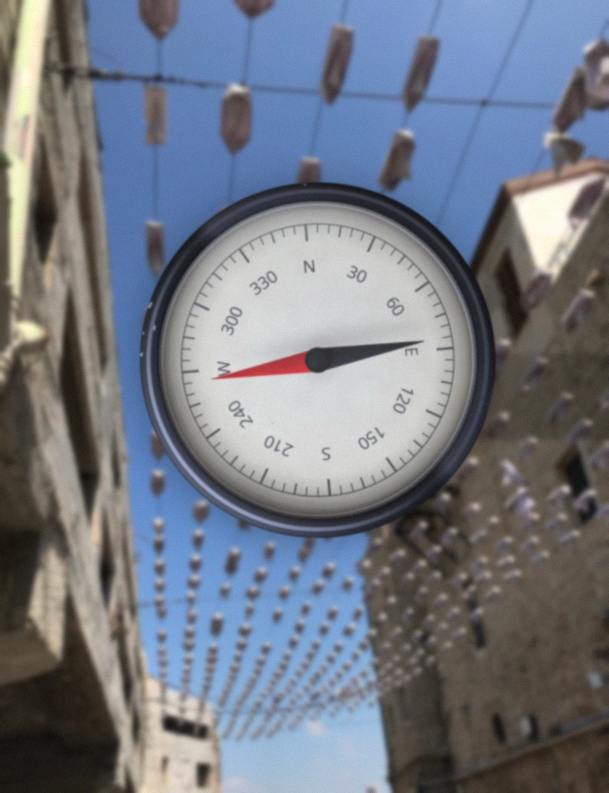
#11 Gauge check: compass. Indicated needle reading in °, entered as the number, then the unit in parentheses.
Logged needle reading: 265 (°)
